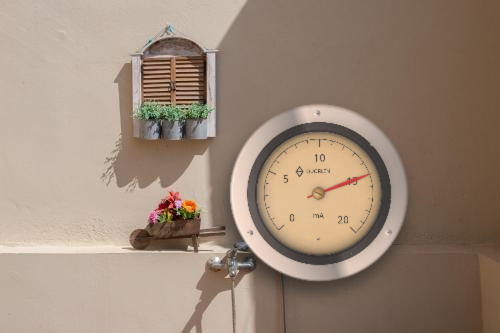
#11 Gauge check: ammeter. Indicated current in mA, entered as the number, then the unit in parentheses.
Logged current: 15 (mA)
